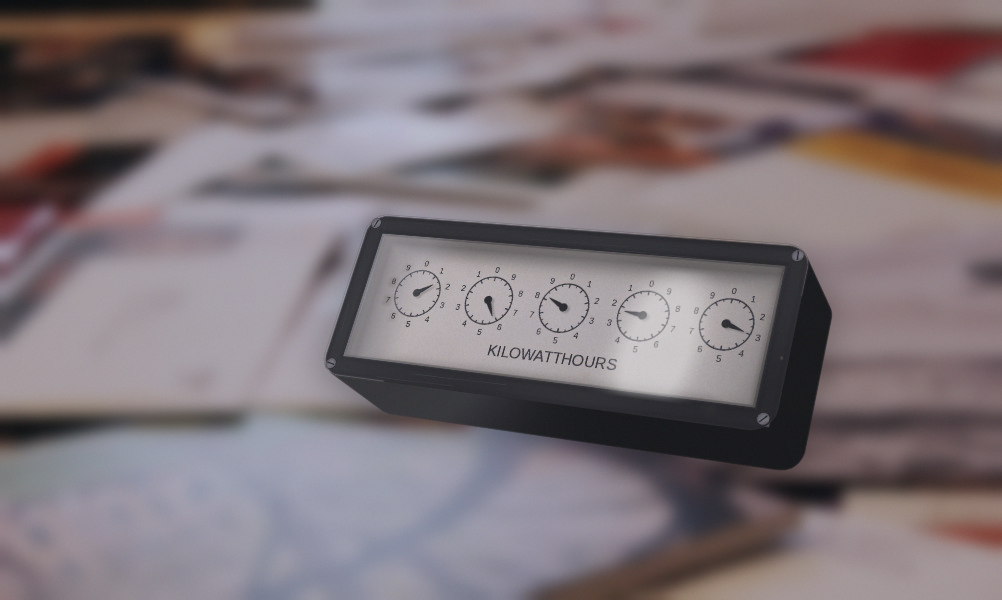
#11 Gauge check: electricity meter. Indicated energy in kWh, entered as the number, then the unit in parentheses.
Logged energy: 15823 (kWh)
